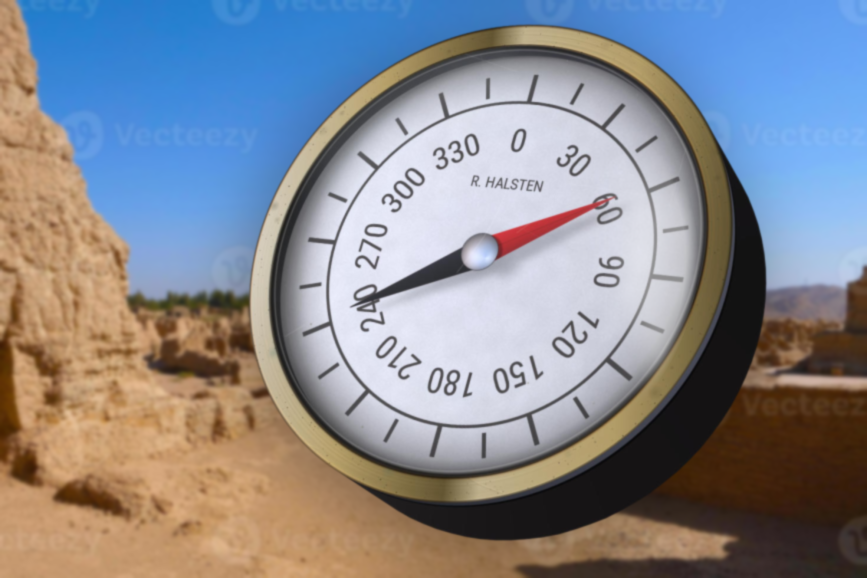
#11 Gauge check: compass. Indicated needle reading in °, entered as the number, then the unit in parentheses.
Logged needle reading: 60 (°)
